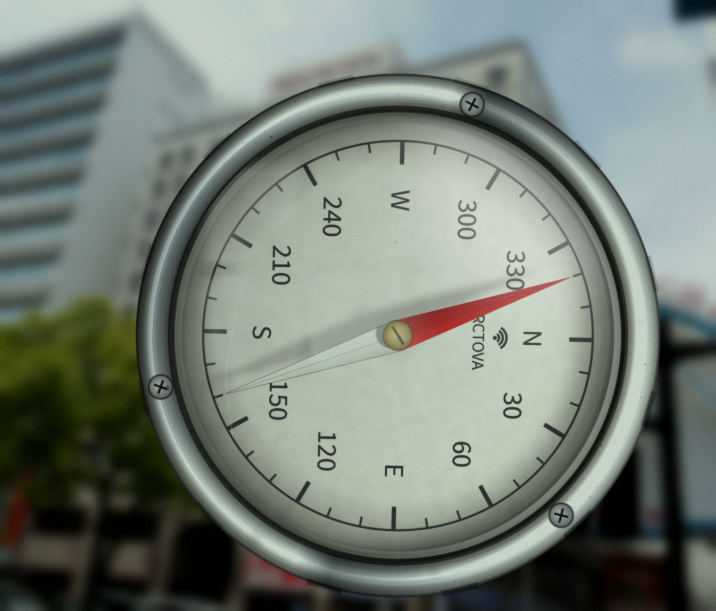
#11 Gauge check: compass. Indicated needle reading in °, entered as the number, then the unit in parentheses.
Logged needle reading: 340 (°)
